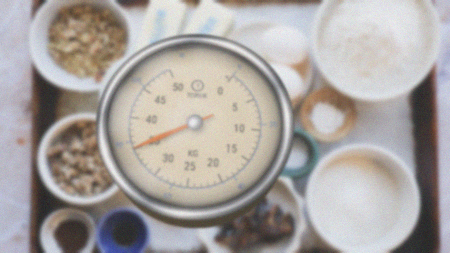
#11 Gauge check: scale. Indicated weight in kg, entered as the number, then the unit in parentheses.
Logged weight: 35 (kg)
